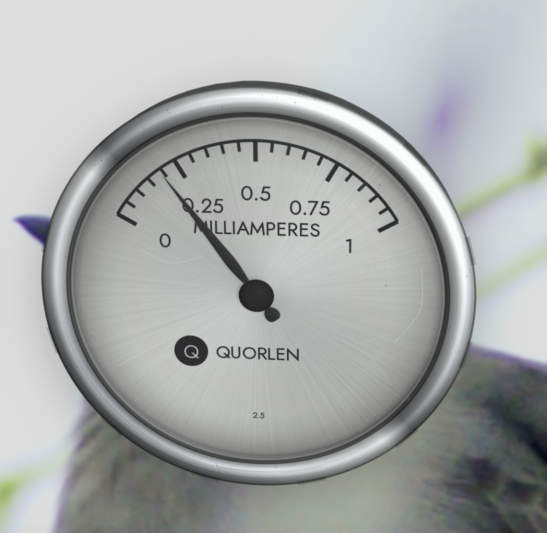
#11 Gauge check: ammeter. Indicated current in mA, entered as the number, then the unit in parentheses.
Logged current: 0.2 (mA)
